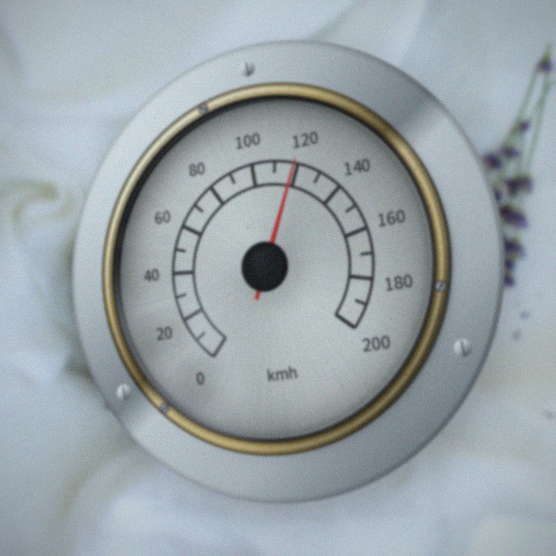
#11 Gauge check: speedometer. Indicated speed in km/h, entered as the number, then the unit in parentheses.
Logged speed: 120 (km/h)
